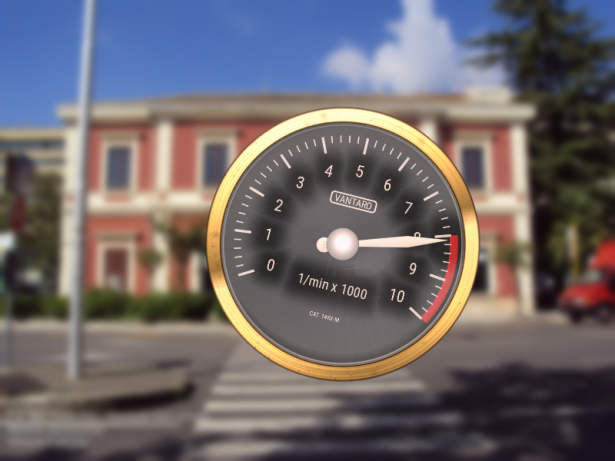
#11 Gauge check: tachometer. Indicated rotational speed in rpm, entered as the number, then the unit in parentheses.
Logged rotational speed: 8100 (rpm)
